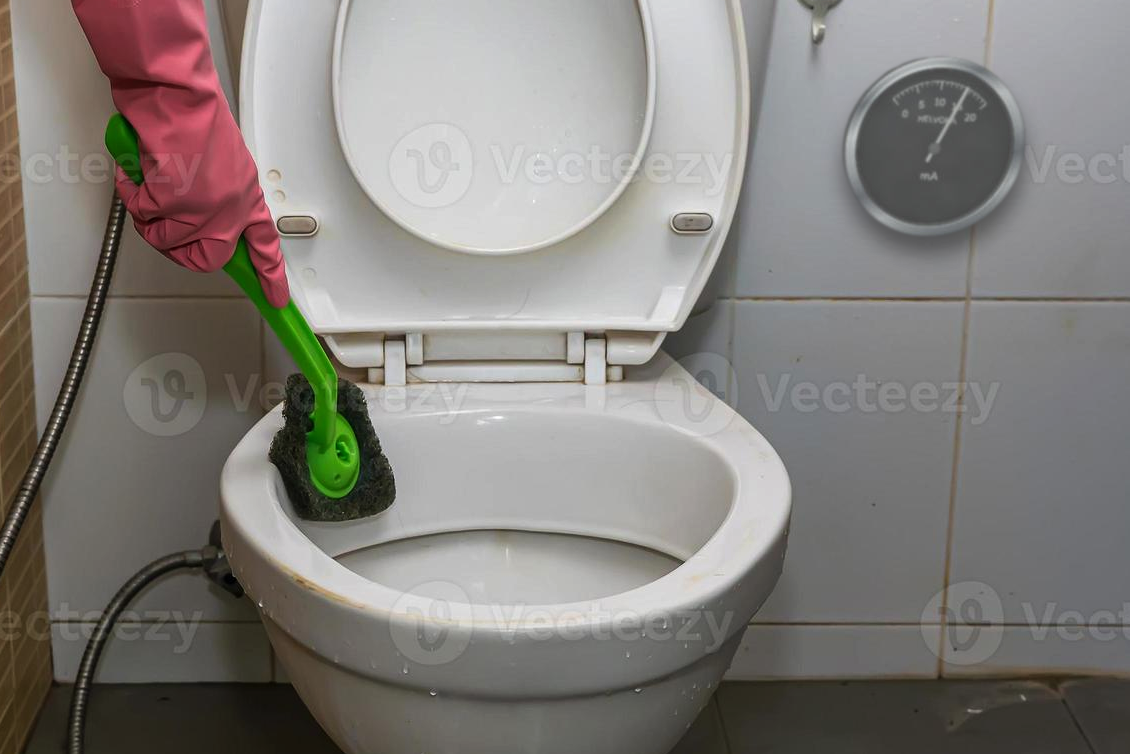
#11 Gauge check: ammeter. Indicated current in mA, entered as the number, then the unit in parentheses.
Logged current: 15 (mA)
